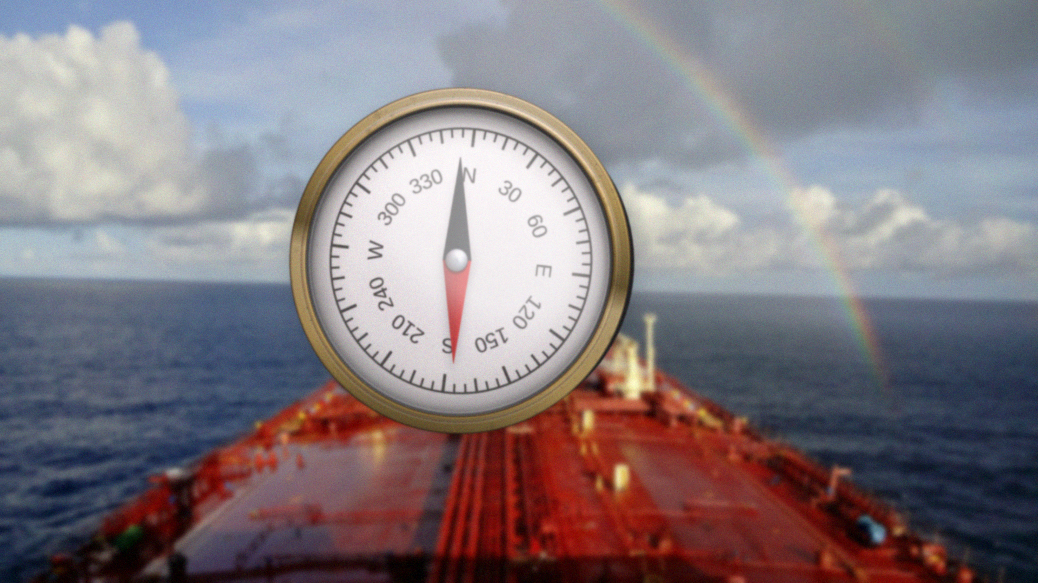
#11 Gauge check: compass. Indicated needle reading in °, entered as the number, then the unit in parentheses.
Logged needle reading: 175 (°)
